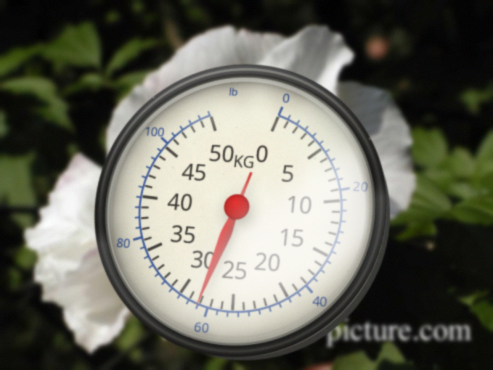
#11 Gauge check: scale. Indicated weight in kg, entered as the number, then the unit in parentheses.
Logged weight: 28 (kg)
